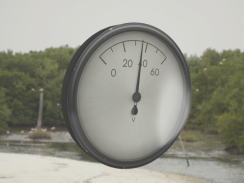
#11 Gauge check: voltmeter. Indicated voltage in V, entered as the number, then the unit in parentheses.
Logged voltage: 35 (V)
